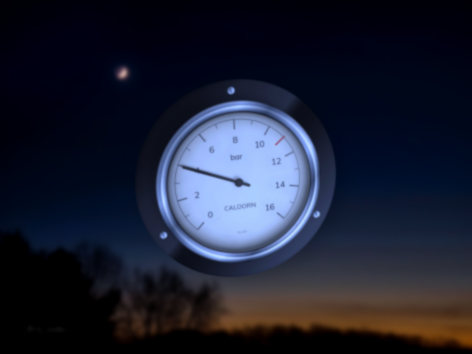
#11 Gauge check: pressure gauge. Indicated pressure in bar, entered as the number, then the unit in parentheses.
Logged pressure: 4 (bar)
